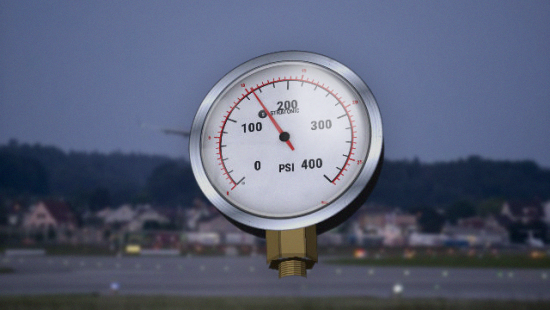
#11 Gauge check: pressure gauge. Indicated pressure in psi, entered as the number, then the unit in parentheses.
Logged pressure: 150 (psi)
